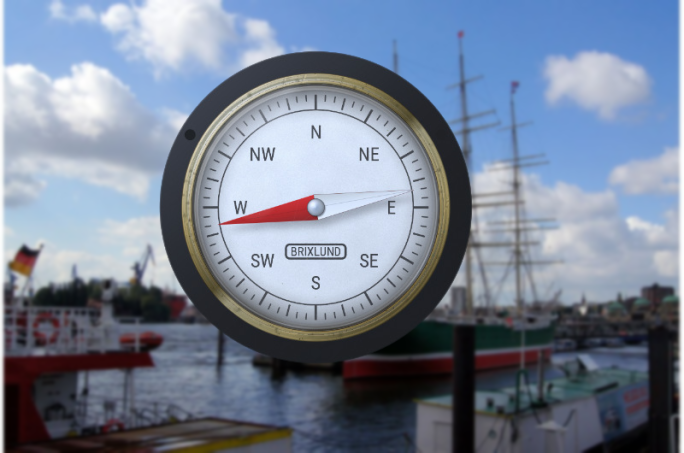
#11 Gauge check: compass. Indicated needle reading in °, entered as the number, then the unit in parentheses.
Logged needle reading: 260 (°)
